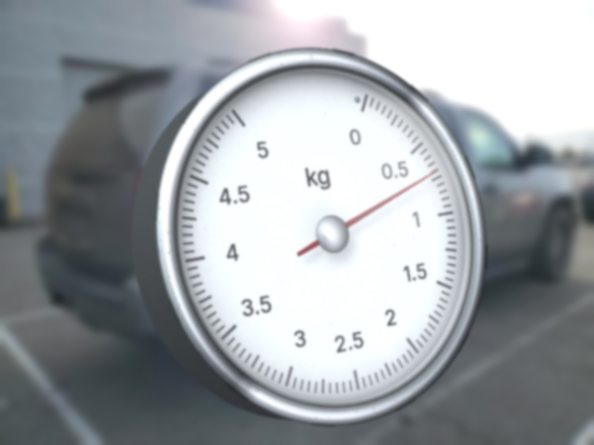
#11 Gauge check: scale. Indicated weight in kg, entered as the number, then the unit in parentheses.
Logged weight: 0.7 (kg)
